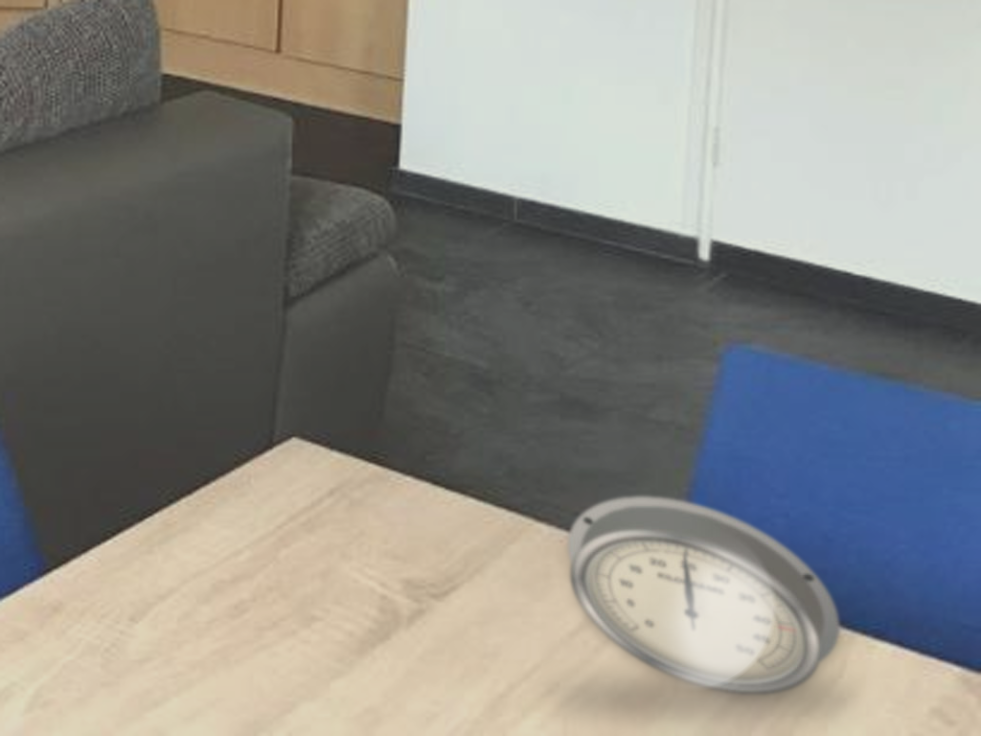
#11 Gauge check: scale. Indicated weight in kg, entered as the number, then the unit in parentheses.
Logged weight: 25 (kg)
